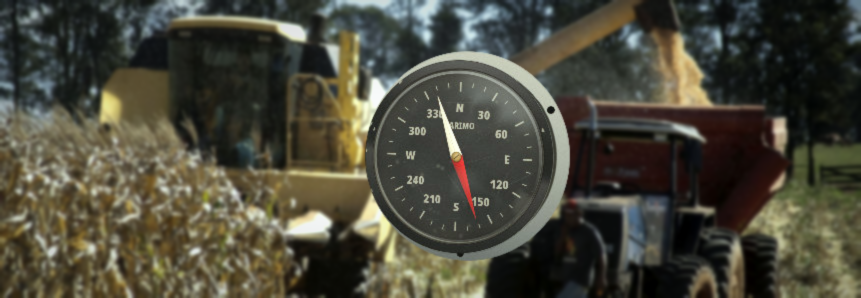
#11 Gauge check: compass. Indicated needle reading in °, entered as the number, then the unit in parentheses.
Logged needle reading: 160 (°)
